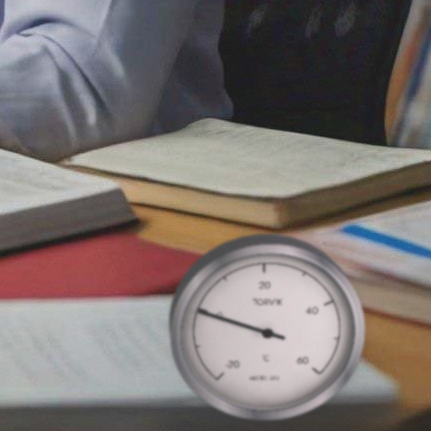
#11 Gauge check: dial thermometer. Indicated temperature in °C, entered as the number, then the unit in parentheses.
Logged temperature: 0 (°C)
